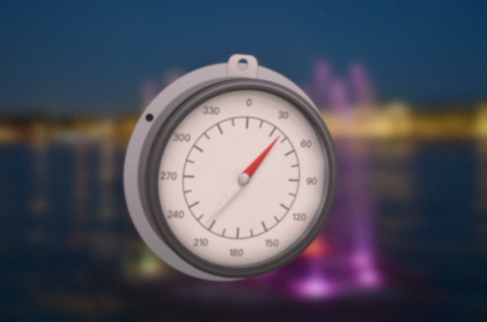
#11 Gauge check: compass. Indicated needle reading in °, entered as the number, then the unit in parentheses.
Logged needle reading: 37.5 (°)
